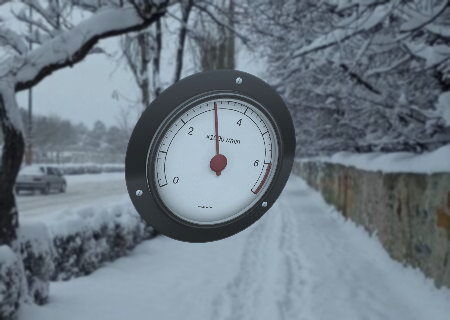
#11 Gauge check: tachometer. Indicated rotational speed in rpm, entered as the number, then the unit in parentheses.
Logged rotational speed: 3000 (rpm)
